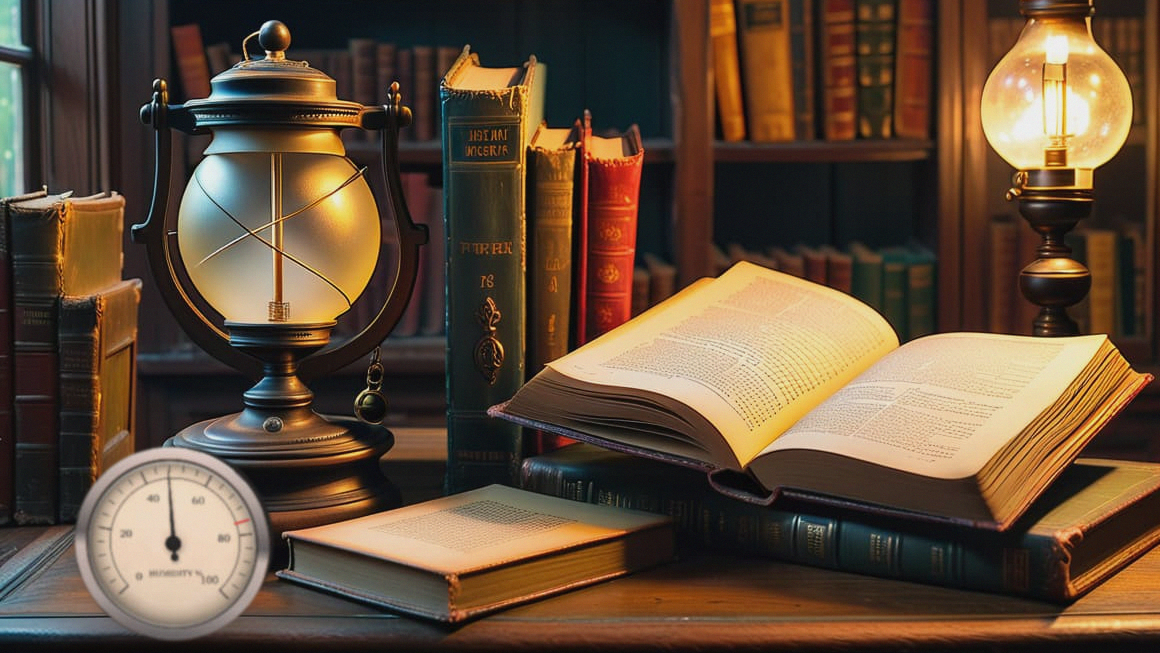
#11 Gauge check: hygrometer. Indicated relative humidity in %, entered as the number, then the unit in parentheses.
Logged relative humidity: 48 (%)
